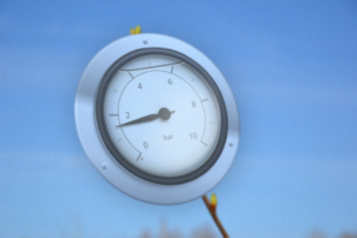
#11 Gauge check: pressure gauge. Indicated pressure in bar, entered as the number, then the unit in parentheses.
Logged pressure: 1.5 (bar)
